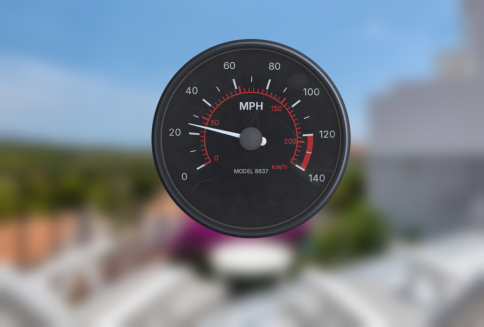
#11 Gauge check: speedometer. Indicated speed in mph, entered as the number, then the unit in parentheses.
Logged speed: 25 (mph)
